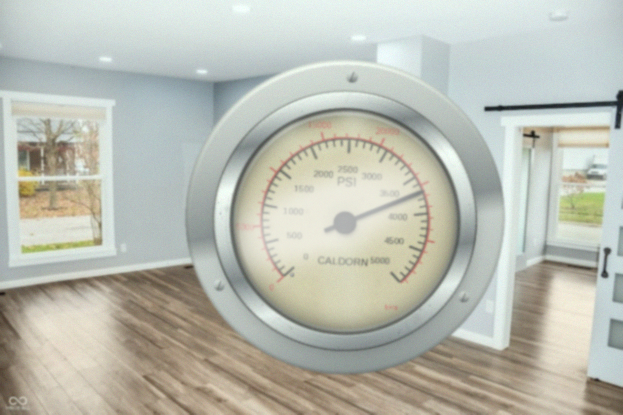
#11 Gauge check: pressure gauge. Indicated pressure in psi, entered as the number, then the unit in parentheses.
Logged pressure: 3700 (psi)
